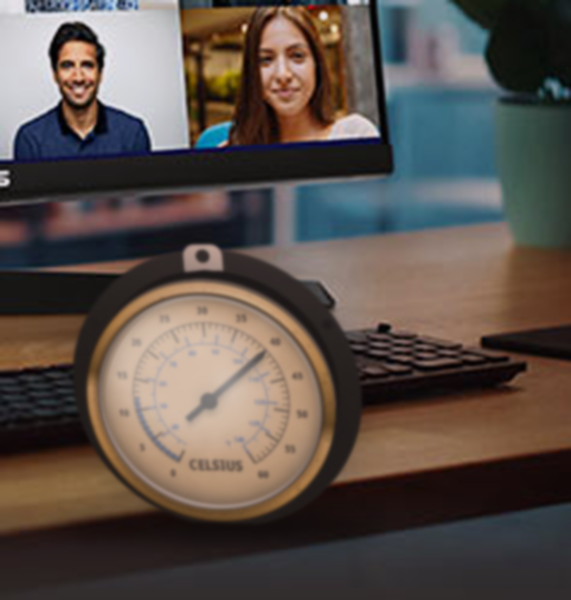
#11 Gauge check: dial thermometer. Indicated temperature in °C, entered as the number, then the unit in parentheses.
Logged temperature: 40 (°C)
